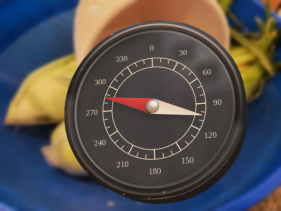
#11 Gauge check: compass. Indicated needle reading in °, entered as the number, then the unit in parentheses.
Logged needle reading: 285 (°)
